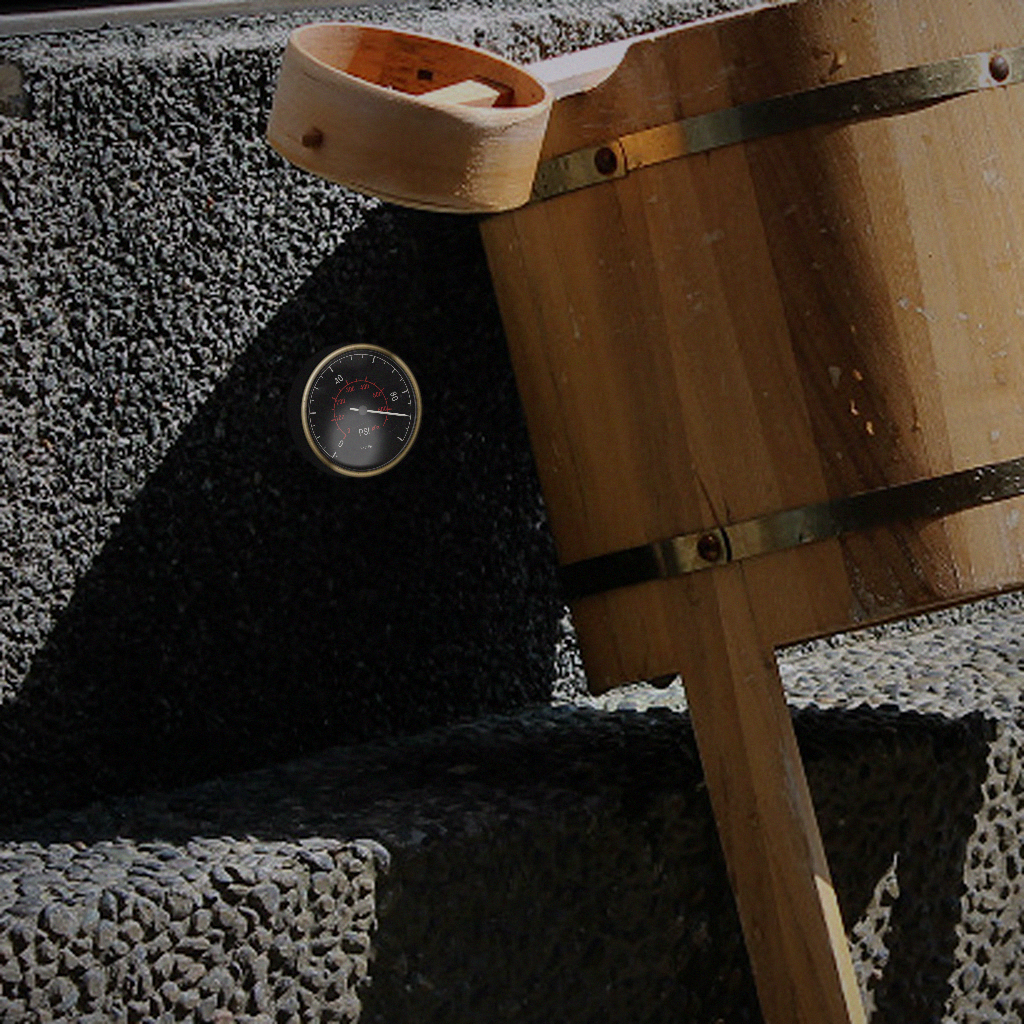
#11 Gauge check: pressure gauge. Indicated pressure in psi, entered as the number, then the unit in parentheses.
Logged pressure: 90 (psi)
